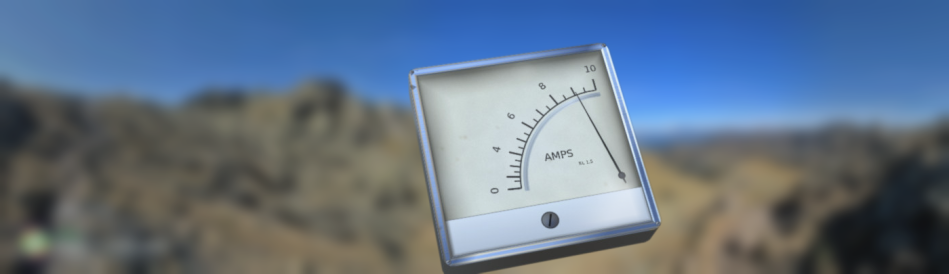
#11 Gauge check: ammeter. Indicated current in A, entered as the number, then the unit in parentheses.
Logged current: 9 (A)
